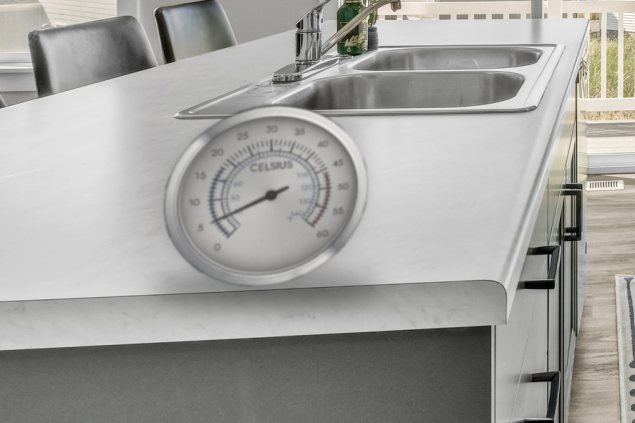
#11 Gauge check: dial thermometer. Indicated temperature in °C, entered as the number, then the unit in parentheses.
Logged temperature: 5 (°C)
